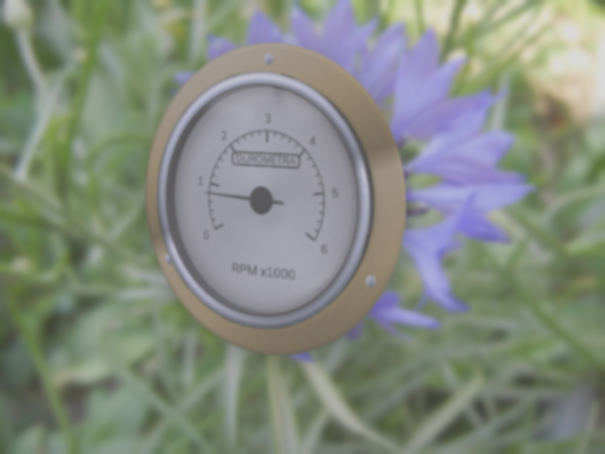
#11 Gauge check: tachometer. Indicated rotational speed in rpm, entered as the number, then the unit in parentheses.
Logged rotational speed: 800 (rpm)
